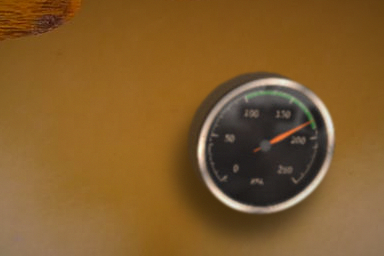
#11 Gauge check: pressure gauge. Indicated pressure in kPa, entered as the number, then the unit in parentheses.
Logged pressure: 180 (kPa)
